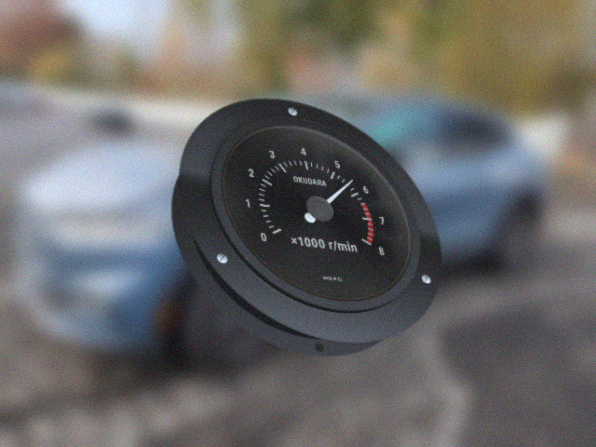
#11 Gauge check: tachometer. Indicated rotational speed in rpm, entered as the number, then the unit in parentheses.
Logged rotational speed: 5600 (rpm)
